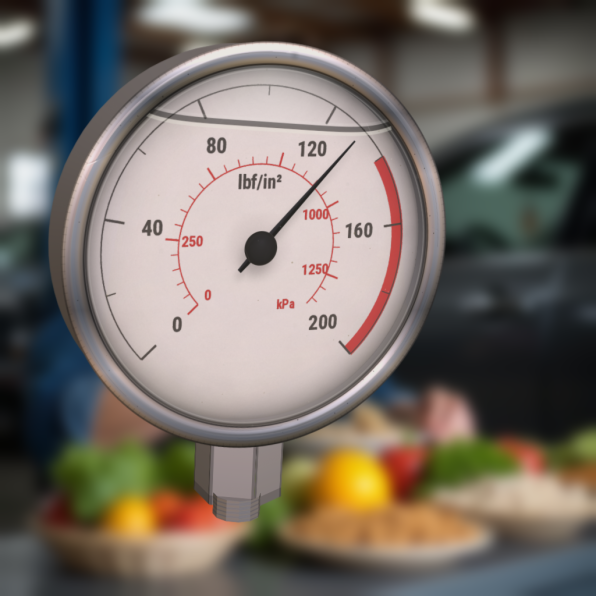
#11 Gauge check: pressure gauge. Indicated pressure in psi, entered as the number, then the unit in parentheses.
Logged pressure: 130 (psi)
